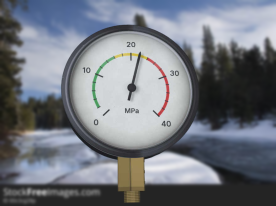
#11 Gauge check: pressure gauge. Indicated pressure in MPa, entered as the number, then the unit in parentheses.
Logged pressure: 22 (MPa)
